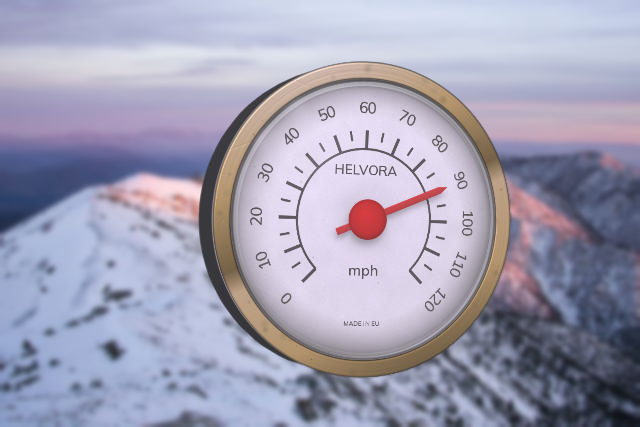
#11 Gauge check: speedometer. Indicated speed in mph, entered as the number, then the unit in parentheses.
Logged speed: 90 (mph)
